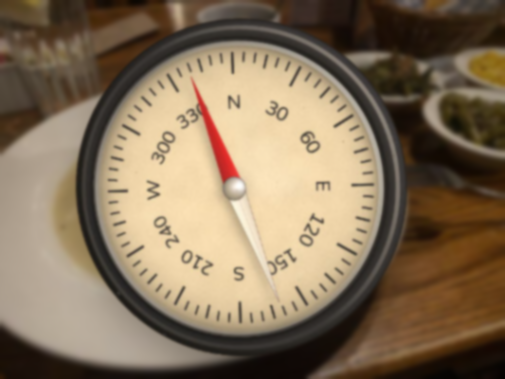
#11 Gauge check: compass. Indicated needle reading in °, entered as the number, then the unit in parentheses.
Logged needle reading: 340 (°)
